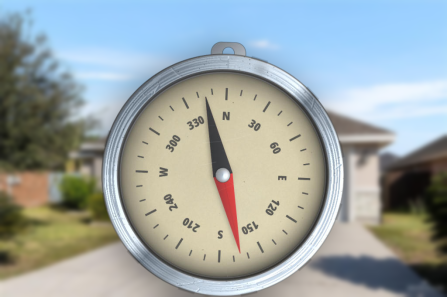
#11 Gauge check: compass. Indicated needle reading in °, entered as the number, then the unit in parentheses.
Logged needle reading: 165 (°)
